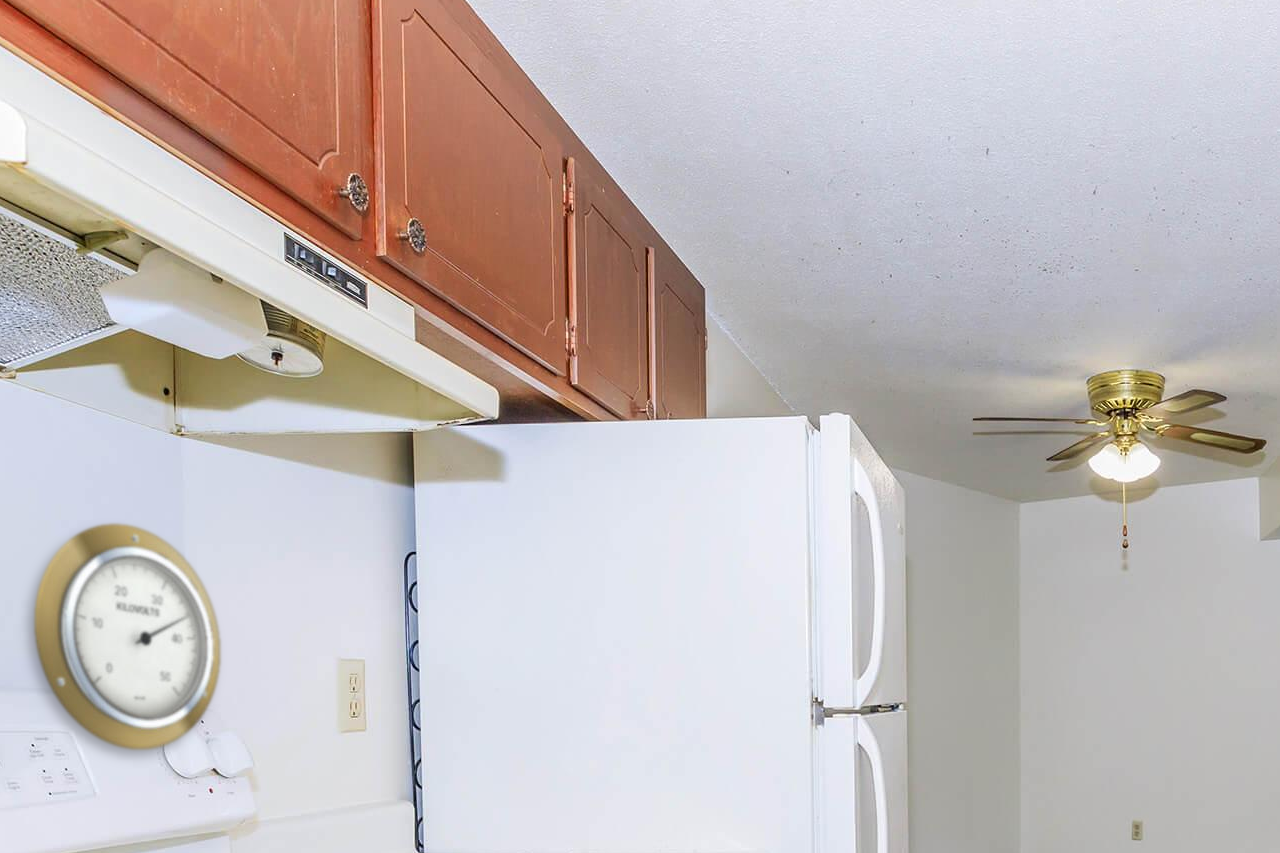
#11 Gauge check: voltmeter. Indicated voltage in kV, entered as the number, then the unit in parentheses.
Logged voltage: 36 (kV)
